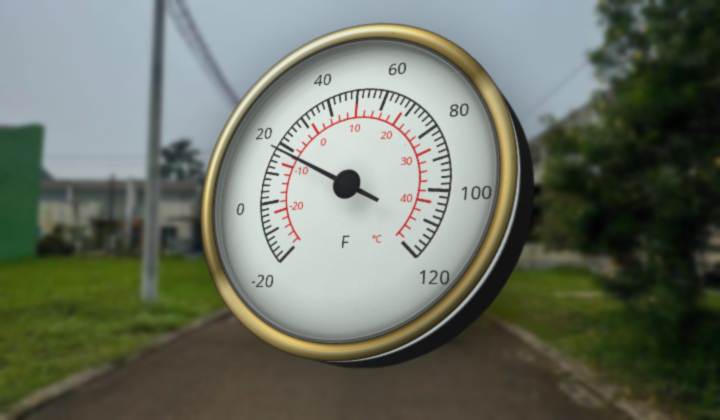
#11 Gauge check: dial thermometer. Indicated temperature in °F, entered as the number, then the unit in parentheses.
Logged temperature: 18 (°F)
